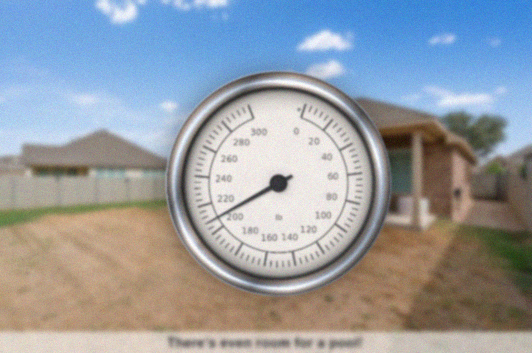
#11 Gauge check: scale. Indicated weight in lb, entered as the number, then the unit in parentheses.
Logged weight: 208 (lb)
